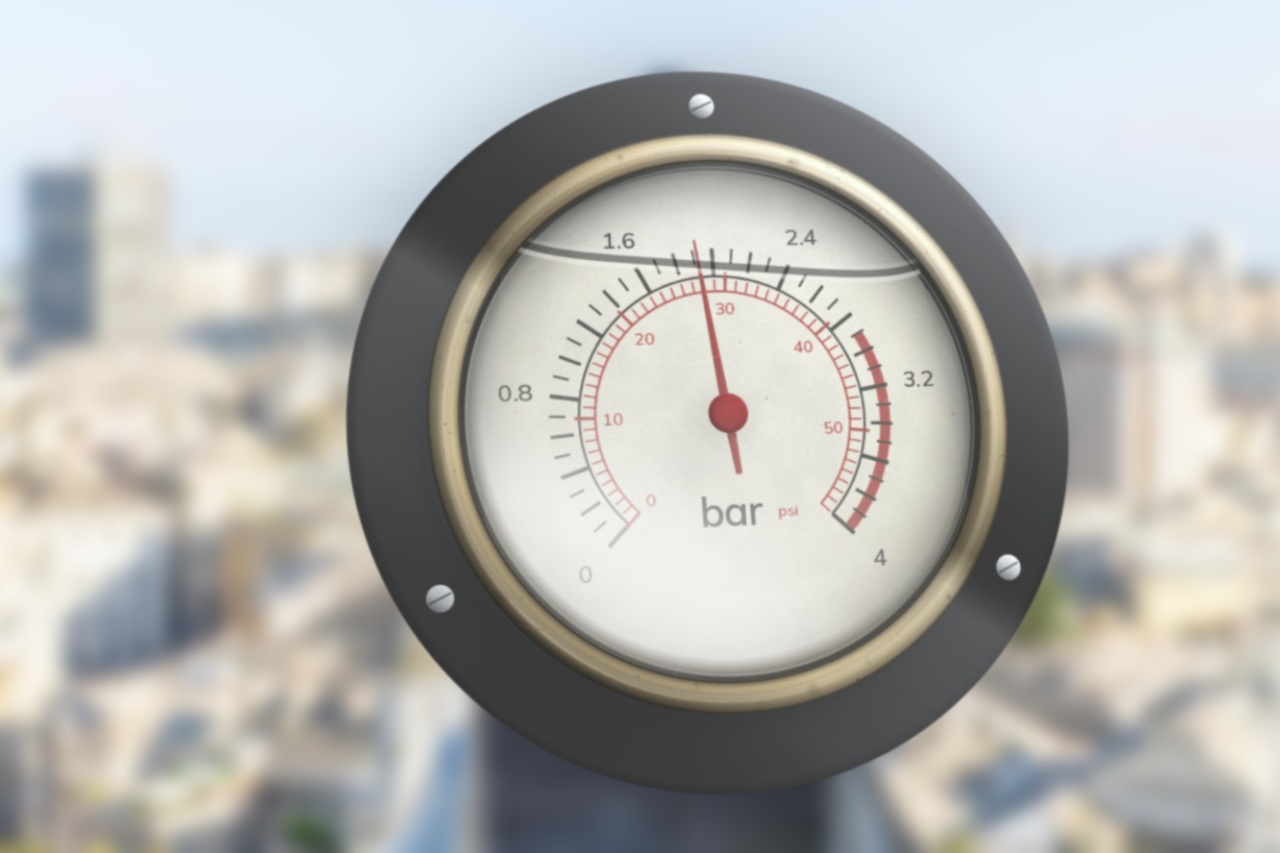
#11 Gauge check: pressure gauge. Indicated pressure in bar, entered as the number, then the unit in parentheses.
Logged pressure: 1.9 (bar)
